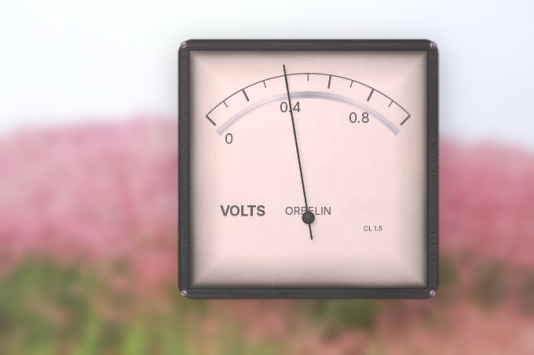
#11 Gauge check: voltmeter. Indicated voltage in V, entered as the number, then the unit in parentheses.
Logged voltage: 0.4 (V)
